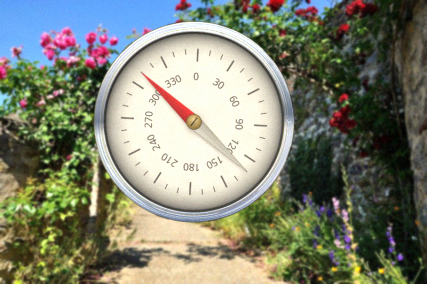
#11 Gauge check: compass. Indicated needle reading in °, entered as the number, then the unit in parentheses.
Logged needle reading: 310 (°)
